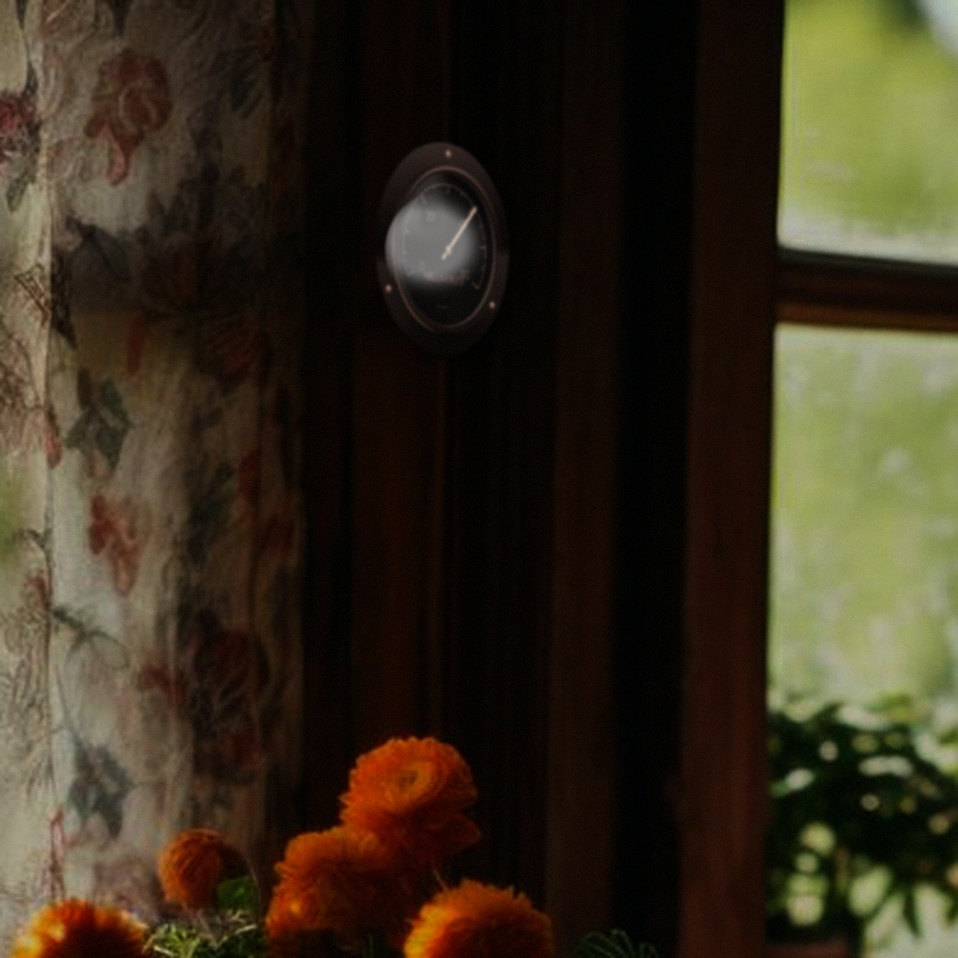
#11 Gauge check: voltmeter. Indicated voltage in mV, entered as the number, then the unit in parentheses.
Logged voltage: 40 (mV)
